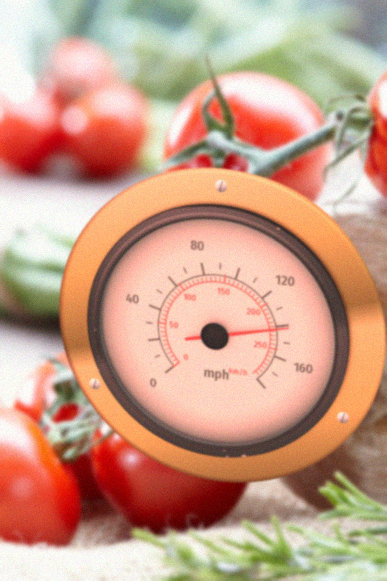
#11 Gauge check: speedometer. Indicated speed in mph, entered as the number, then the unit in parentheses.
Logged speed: 140 (mph)
